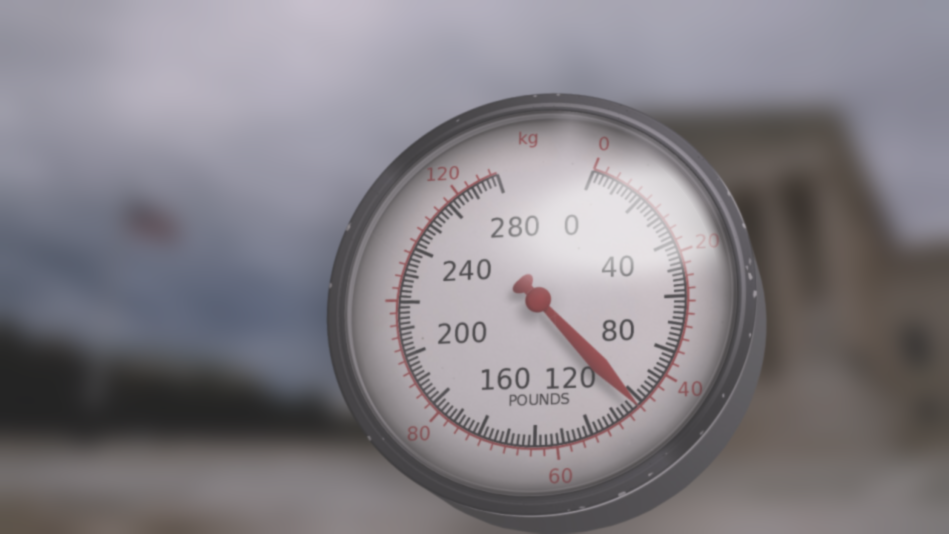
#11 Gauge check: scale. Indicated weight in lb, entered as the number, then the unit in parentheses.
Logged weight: 102 (lb)
